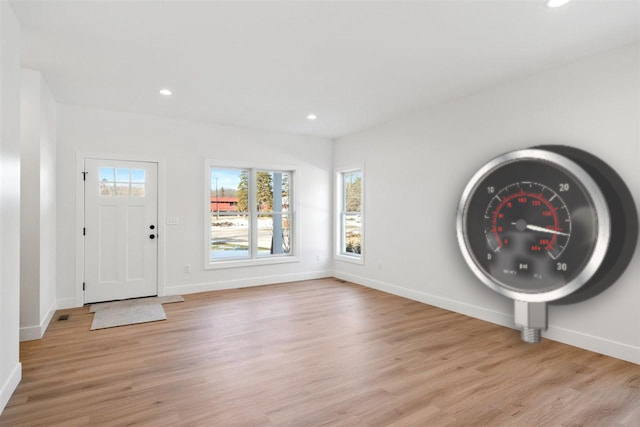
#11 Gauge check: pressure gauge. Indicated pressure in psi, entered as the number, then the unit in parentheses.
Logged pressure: 26 (psi)
